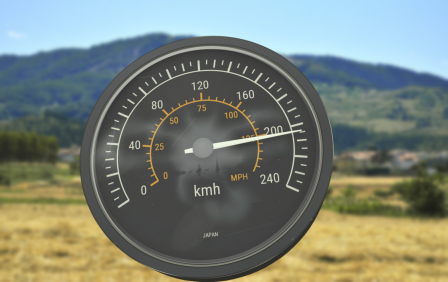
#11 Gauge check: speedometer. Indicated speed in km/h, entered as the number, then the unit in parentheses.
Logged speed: 205 (km/h)
